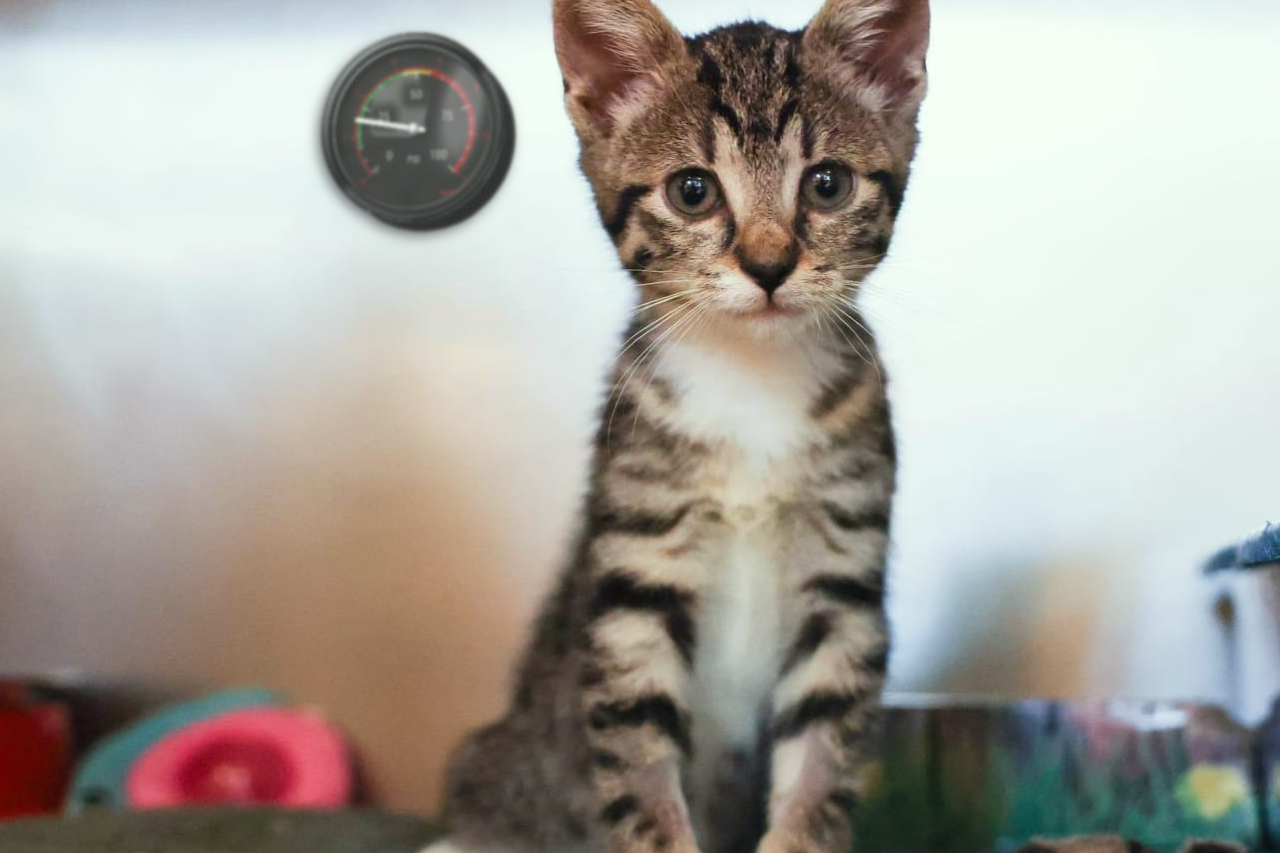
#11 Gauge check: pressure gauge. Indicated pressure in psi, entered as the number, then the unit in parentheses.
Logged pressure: 20 (psi)
